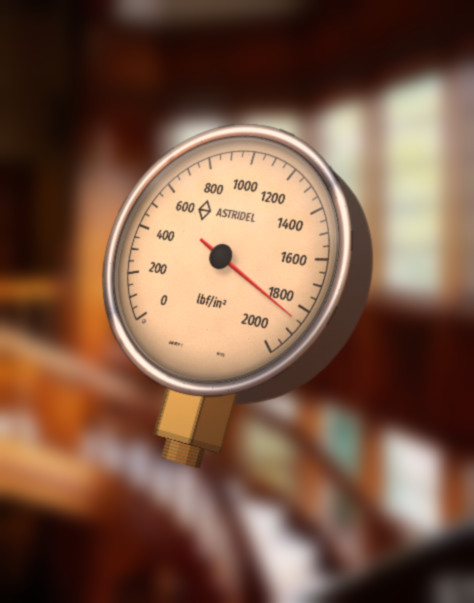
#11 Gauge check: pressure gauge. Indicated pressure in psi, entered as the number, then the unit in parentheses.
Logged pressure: 1850 (psi)
